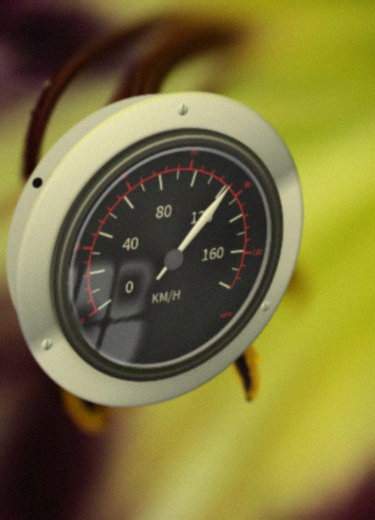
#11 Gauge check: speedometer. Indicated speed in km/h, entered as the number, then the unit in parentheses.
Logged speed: 120 (km/h)
